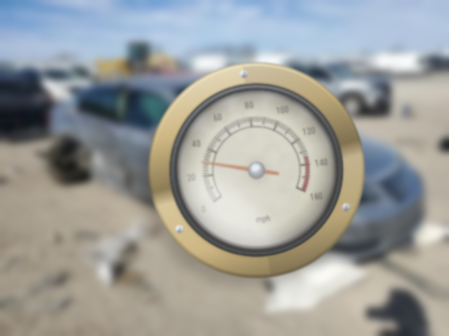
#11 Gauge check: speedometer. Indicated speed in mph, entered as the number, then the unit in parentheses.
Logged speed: 30 (mph)
